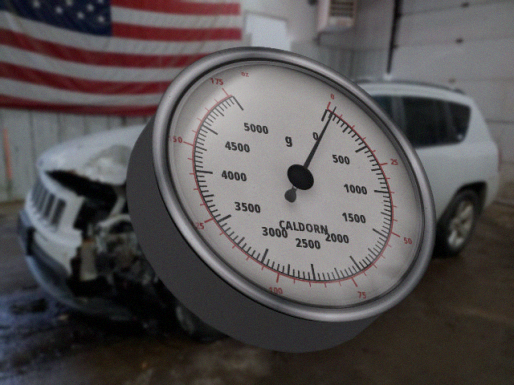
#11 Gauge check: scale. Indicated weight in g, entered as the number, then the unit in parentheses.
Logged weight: 50 (g)
